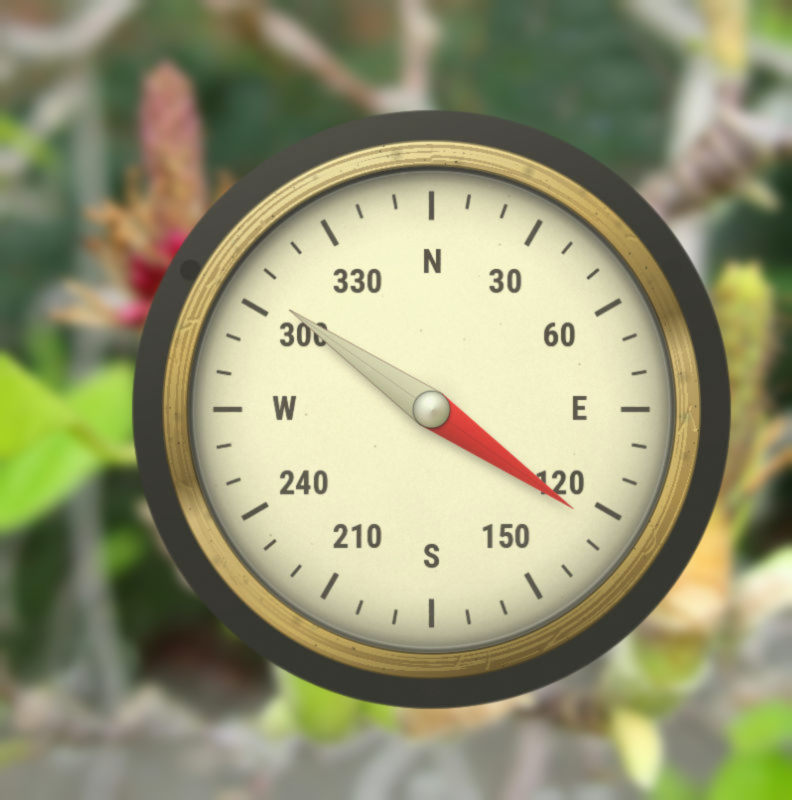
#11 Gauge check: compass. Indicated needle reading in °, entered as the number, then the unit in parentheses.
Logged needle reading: 125 (°)
